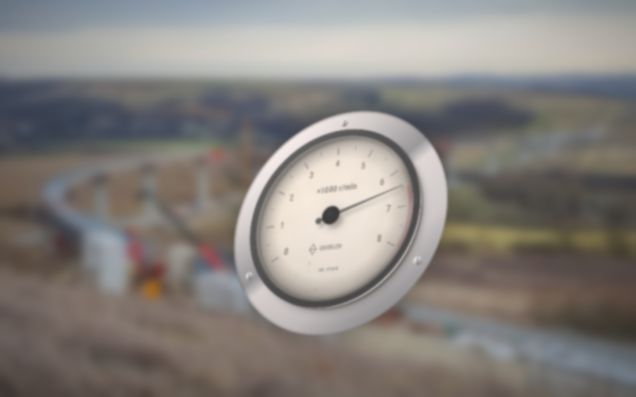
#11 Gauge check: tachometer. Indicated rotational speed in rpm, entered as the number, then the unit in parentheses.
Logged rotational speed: 6500 (rpm)
